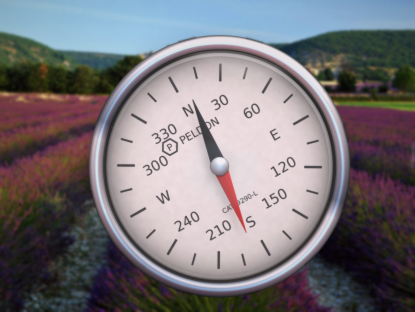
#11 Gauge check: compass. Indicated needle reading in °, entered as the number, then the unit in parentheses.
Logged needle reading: 187.5 (°)
